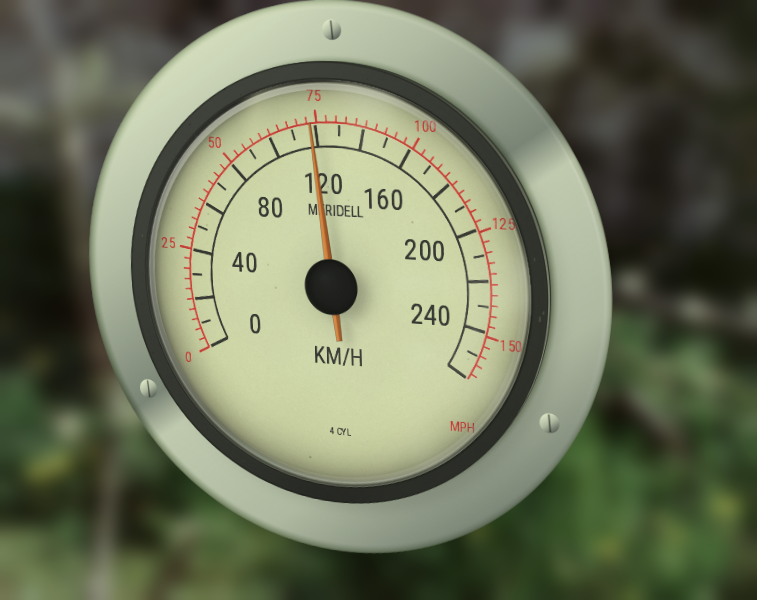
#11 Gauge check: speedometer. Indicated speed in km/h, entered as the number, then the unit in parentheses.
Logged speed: 120 (km/h)
